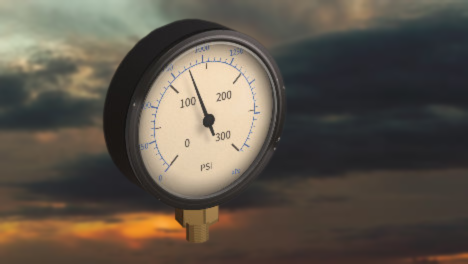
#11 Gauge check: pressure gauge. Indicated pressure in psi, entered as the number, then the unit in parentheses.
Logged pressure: 125 (psi)
